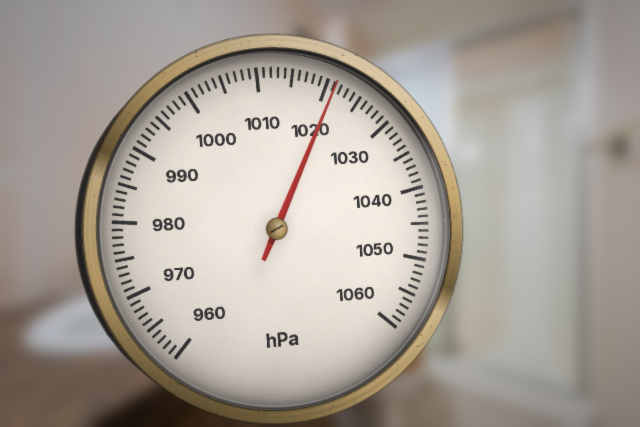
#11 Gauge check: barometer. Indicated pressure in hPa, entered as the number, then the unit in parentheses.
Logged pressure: 1021 (hPa)
